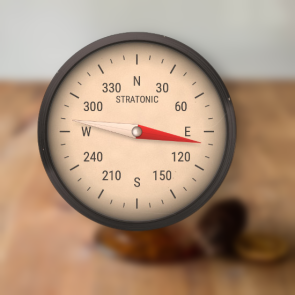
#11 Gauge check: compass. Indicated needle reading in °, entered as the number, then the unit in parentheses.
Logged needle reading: 100 (°)
